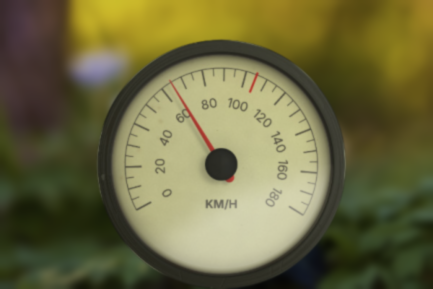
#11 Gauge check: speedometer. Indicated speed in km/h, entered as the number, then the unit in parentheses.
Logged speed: 65 (km/h)
